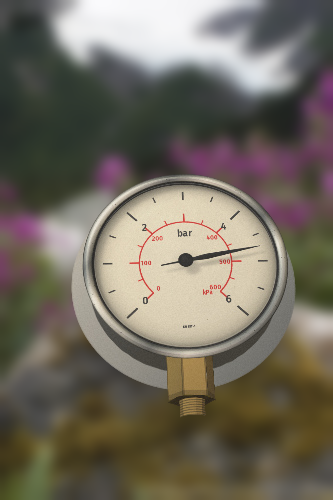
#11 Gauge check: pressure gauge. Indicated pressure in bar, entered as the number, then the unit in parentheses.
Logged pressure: 4.75 (bar)
